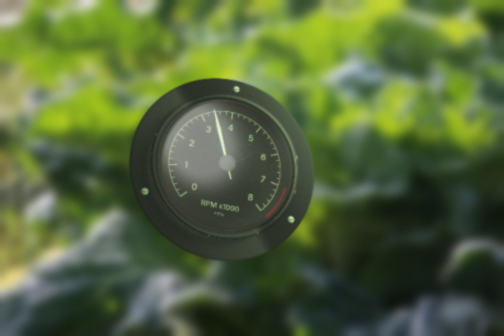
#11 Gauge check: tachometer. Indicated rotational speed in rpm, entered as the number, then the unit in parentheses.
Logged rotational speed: 3400 (rpm)
